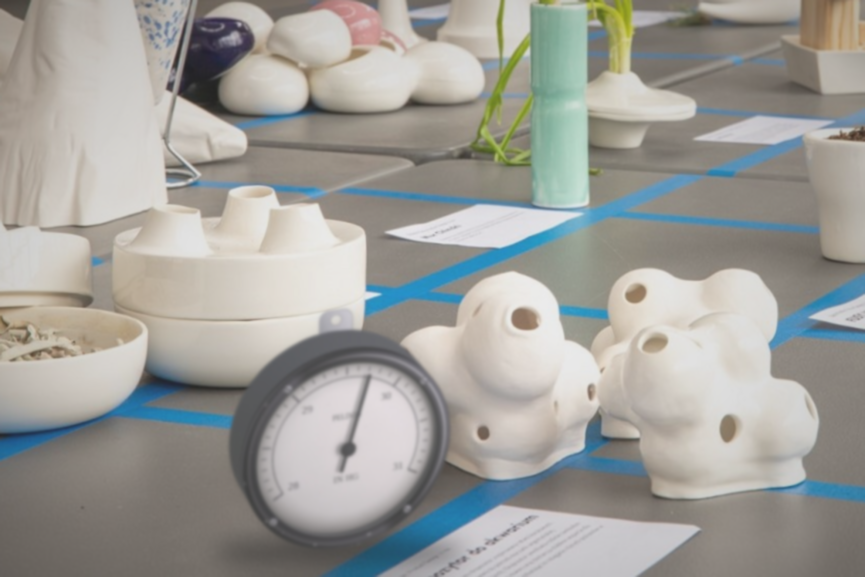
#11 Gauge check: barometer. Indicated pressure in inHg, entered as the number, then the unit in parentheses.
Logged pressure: 29.7 (inHg)
